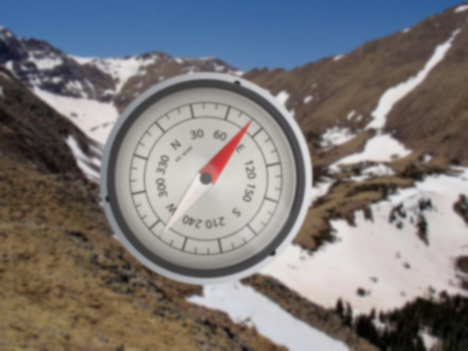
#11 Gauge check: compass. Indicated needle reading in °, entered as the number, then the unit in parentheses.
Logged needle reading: 80 (°)
